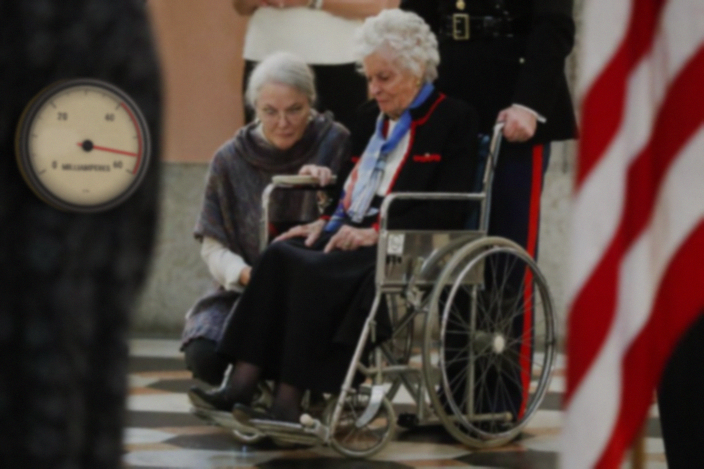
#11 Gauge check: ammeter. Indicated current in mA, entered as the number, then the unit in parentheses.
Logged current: 55 (mA)
